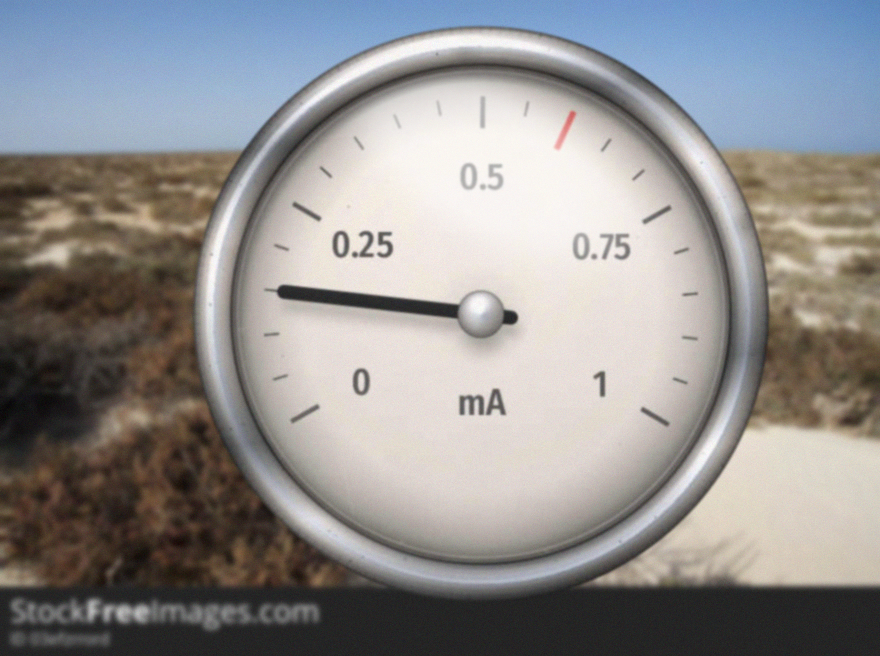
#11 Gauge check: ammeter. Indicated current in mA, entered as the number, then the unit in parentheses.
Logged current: 0.15 (mA)
